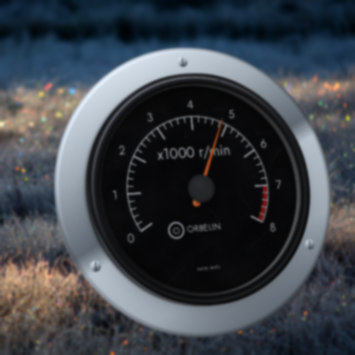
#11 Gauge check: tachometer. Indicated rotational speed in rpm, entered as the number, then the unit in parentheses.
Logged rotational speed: 4800 (rpm)
